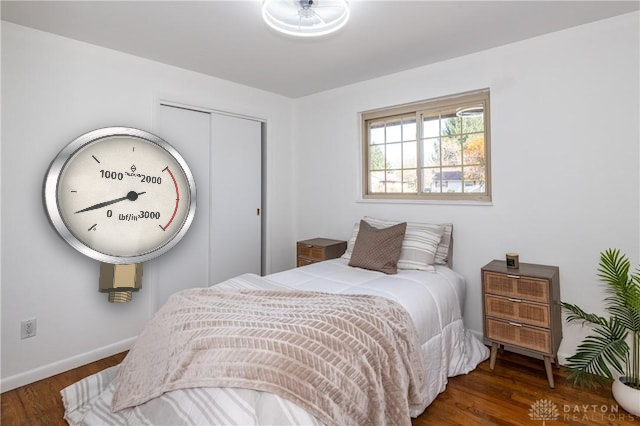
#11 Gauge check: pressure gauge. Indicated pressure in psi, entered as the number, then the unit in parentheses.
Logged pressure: 250 (psi)
